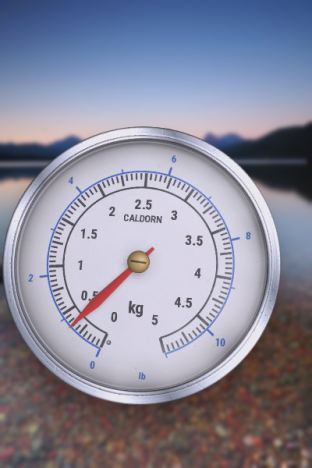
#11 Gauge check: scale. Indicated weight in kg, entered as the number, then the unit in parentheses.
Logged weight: 0.35 (kg)
